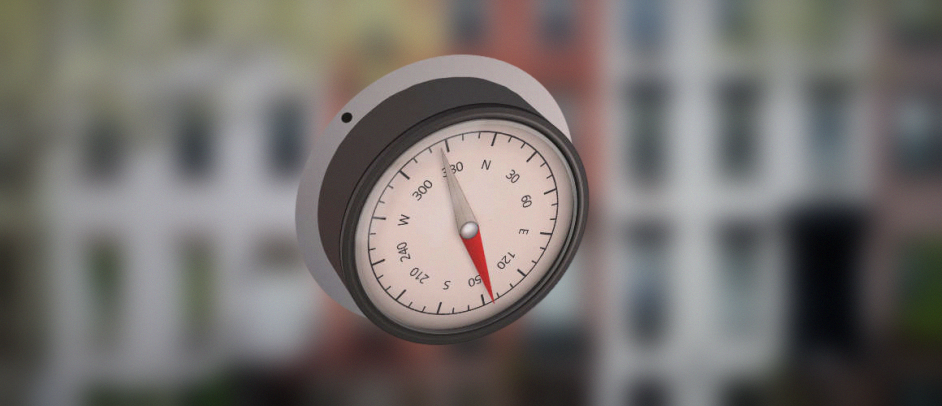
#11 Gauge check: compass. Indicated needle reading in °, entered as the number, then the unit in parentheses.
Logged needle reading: 145 (°)
